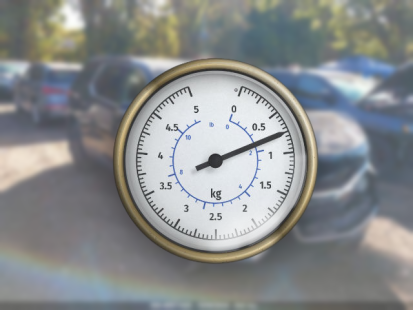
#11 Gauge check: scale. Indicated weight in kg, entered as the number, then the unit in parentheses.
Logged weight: 0.75 (kg)
